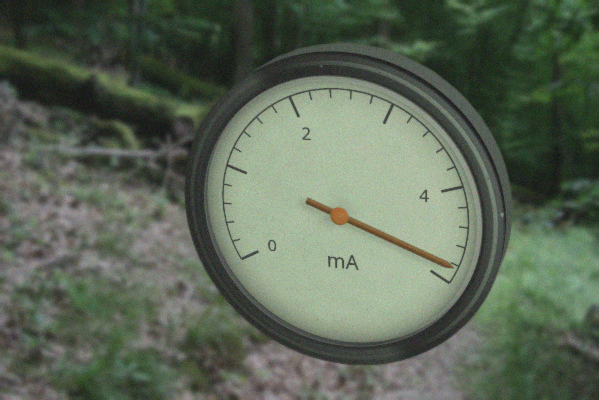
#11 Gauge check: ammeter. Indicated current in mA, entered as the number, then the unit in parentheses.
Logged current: 4.8 (mA)
